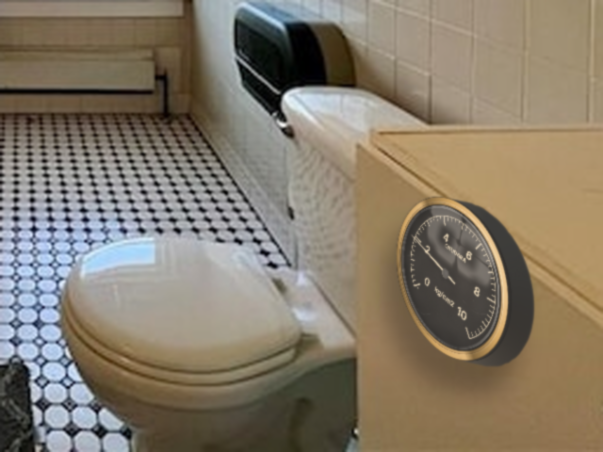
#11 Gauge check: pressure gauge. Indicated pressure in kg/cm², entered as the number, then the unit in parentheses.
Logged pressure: 2 (kg/cm²)
